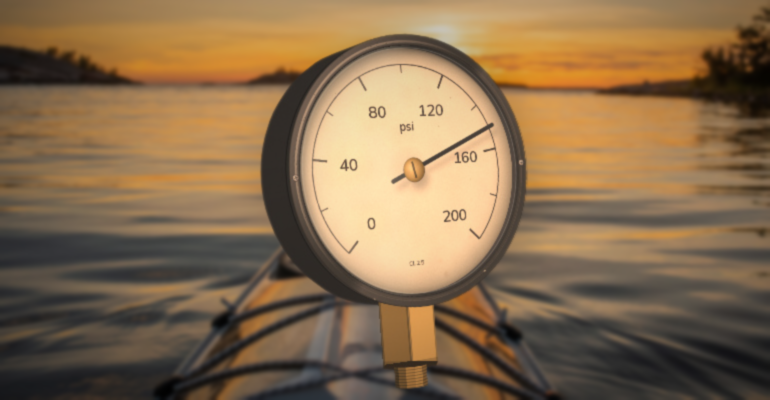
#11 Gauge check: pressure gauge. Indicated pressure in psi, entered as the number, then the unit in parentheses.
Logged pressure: 150 (psi)
